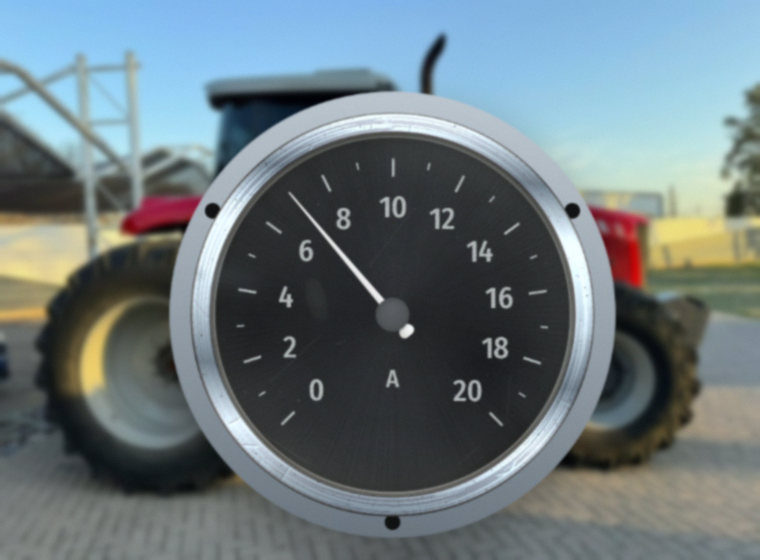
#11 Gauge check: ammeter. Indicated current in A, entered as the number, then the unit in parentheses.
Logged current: 7 (A)
